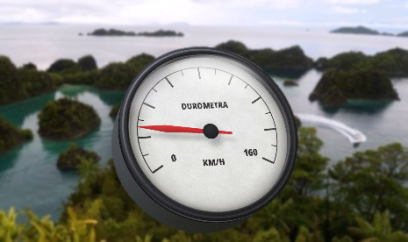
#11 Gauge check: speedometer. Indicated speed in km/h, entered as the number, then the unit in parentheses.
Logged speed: 25 (km/h)
